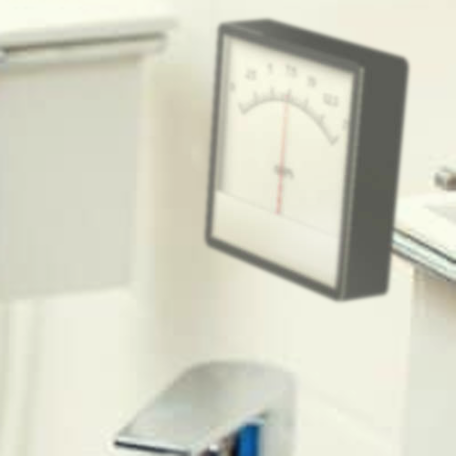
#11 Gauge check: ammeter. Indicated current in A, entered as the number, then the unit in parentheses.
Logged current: 7.5 (A)
